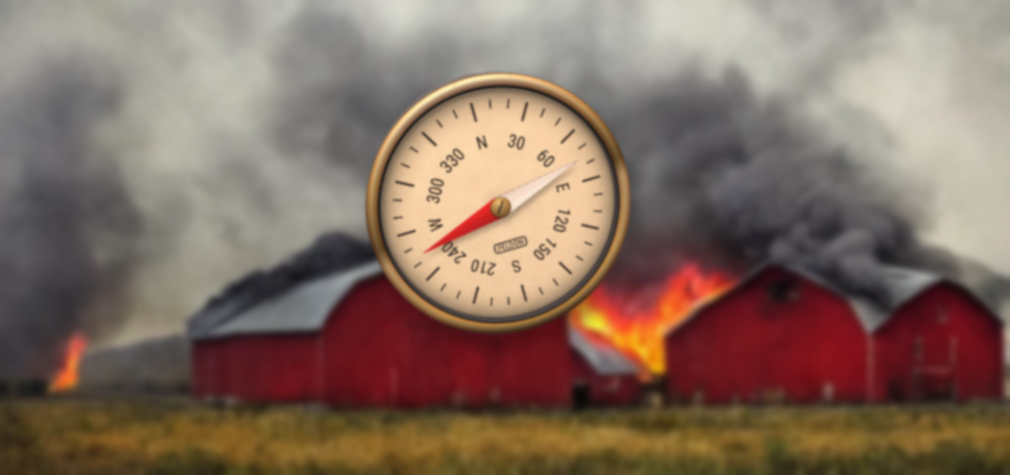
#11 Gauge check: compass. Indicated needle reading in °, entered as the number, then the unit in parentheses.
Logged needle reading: 255 (°)
